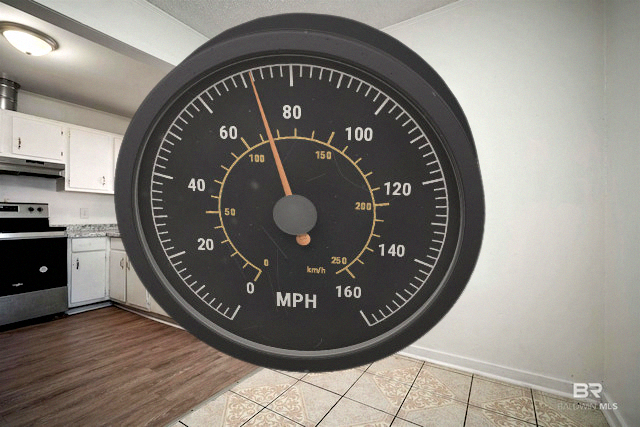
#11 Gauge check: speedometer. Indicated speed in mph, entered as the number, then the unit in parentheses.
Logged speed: 72 (mph)
